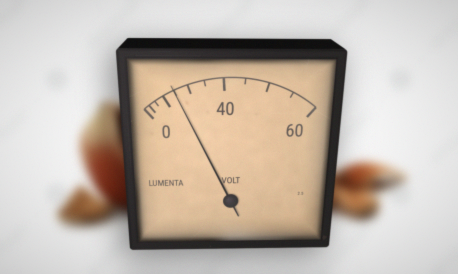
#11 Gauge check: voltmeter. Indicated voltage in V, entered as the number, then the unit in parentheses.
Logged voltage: 25 (V)
